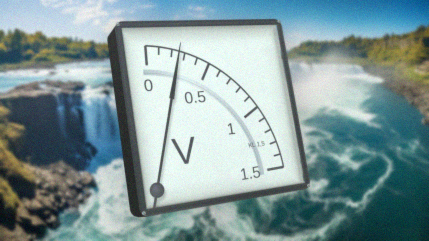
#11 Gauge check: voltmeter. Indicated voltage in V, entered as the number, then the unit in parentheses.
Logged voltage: 0.25 (V)
